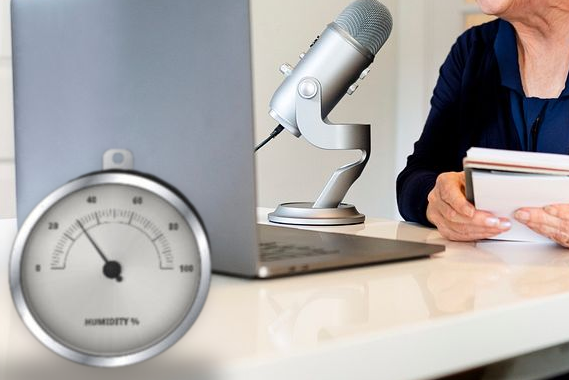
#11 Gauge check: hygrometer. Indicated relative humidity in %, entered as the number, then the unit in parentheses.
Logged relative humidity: 30 (%)
